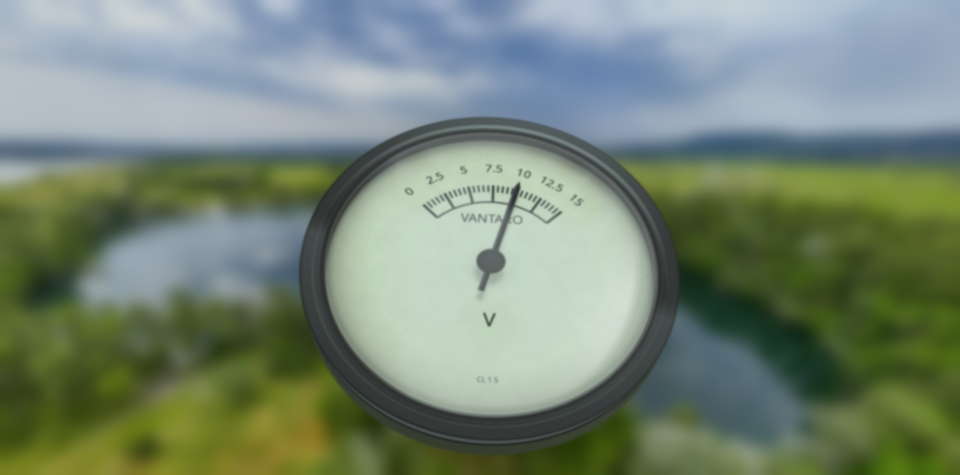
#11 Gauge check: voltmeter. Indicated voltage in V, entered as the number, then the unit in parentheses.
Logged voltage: 10 (V)
